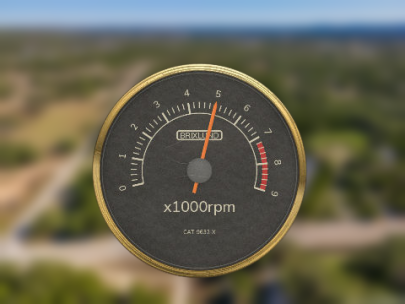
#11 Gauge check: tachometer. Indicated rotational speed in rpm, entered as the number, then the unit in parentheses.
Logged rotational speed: 5000 (rpm)
